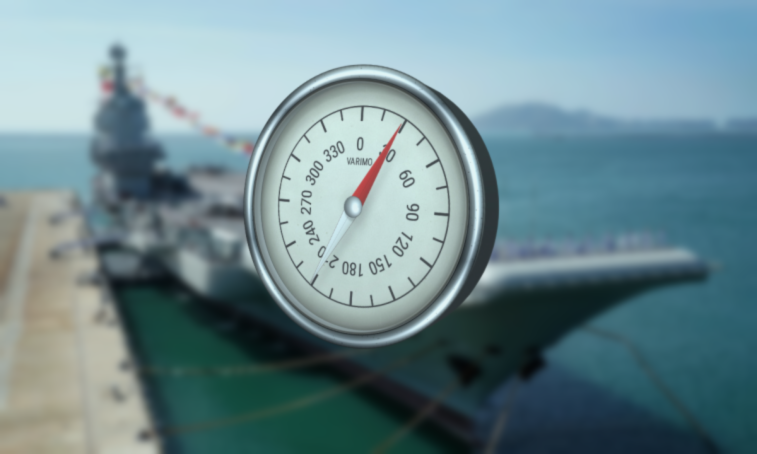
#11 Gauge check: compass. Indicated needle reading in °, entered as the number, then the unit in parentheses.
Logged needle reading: 30 (°)
